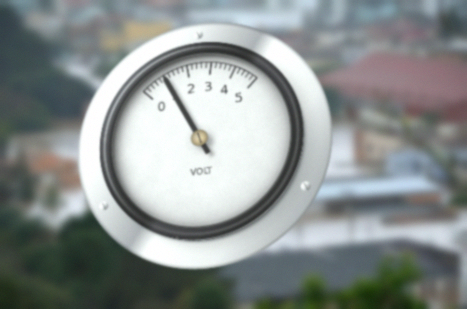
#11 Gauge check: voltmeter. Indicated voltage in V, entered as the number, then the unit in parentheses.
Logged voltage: 1 (V)
